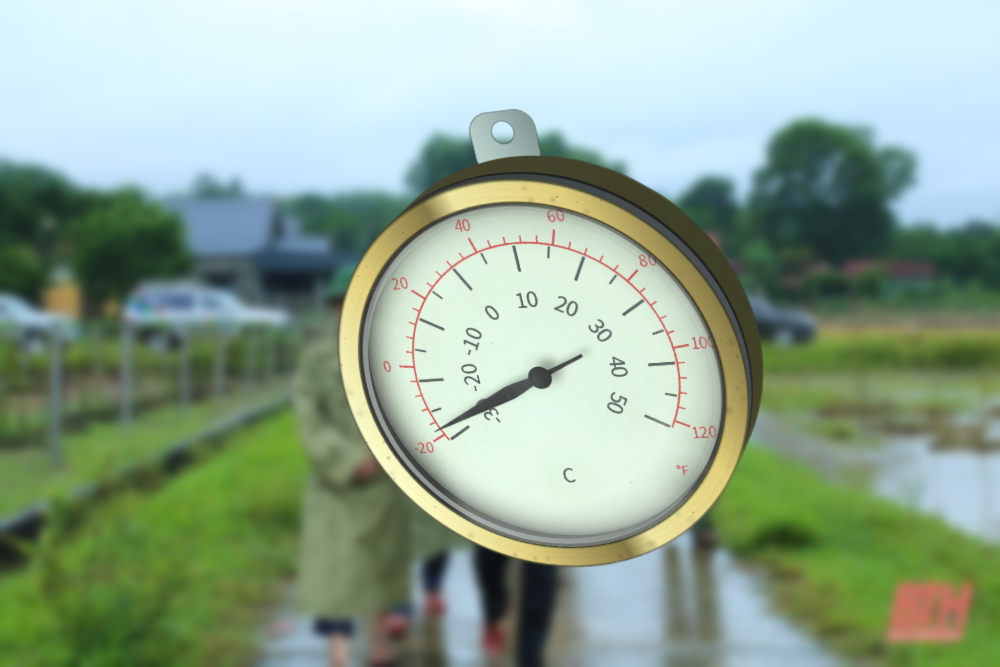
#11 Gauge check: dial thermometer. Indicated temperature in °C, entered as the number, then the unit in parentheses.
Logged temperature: -27.5 (°C)
